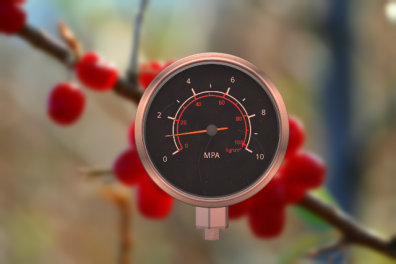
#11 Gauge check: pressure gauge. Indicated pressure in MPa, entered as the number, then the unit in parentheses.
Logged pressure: 1 (MPa)
